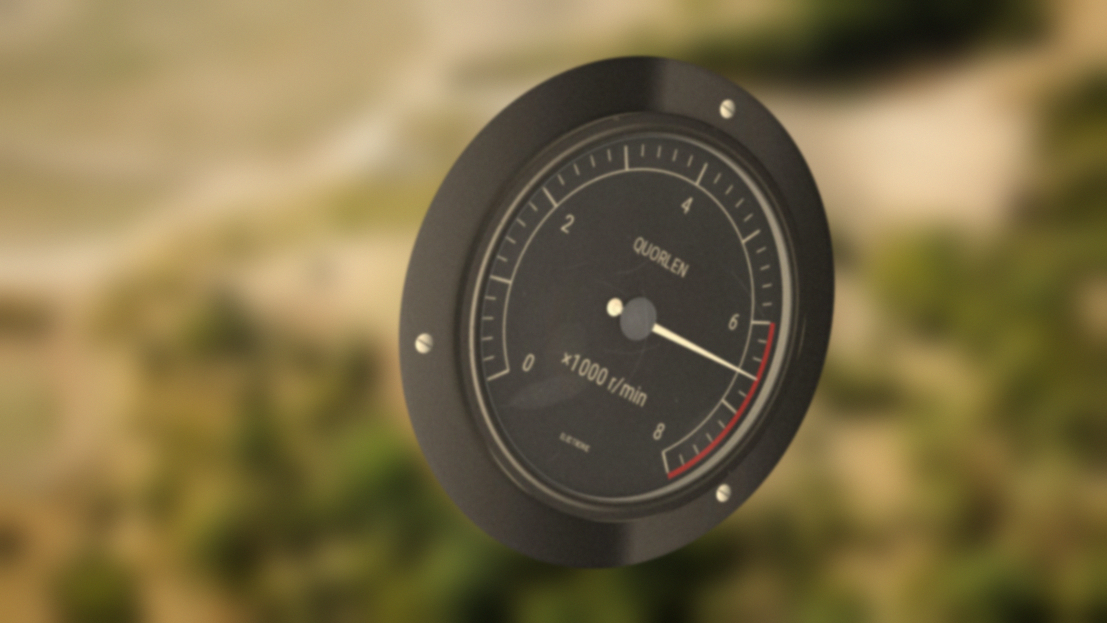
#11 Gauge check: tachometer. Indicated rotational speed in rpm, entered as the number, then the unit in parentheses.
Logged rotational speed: 6600 (rpm)
